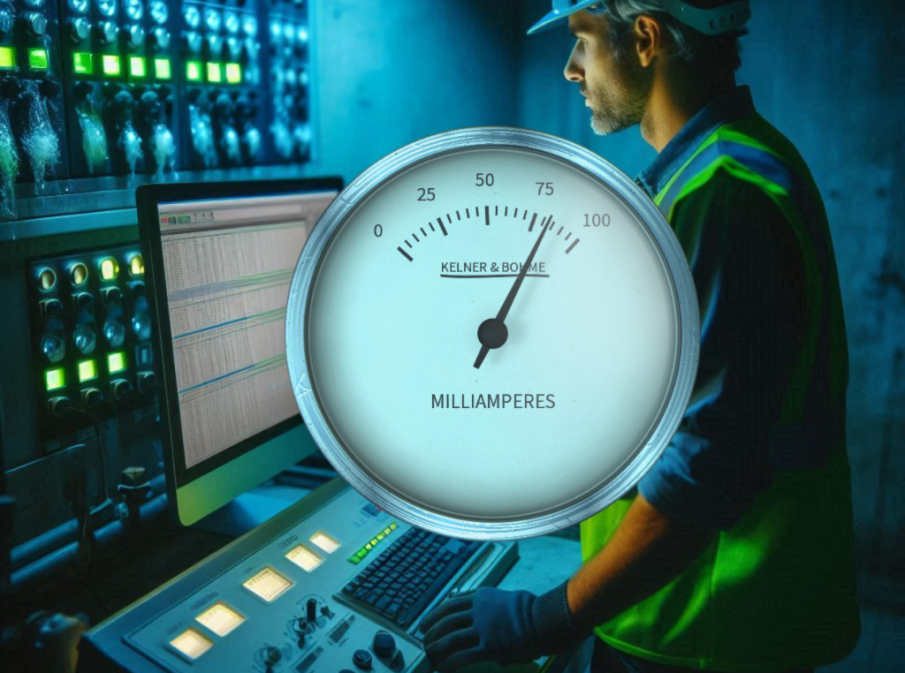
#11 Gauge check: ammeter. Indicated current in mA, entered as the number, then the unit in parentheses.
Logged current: 82.5 (mA)
